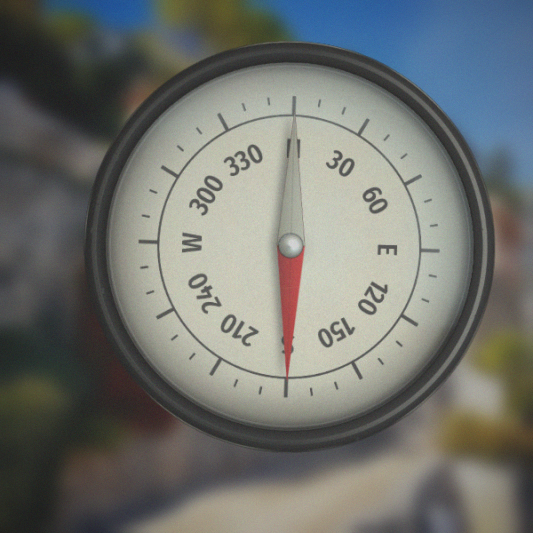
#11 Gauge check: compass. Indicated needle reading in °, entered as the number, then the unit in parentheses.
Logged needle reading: 180 (°)
